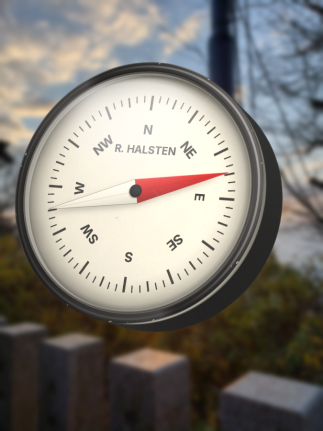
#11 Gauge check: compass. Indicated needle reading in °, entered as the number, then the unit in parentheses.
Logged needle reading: 75 (°)
